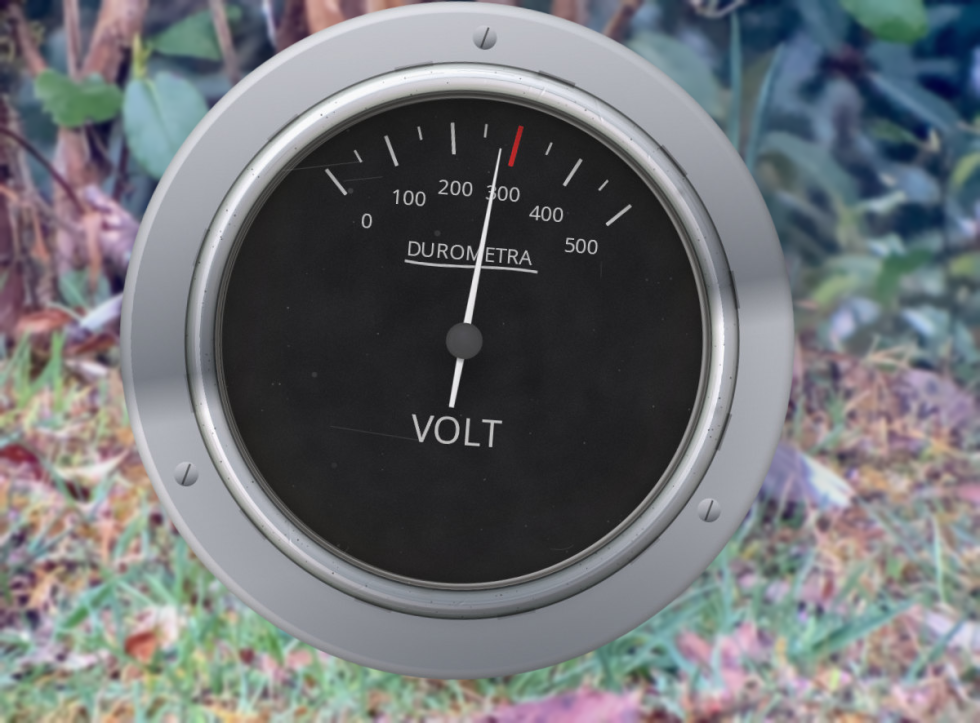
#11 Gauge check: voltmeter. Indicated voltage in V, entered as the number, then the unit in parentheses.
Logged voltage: 275 (V)
